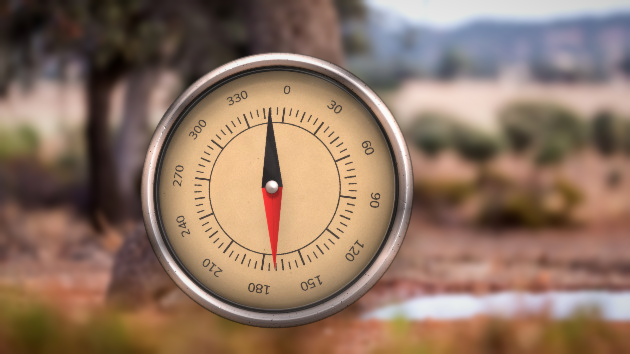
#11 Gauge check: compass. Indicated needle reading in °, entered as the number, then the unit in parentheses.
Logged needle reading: 170 (°)
